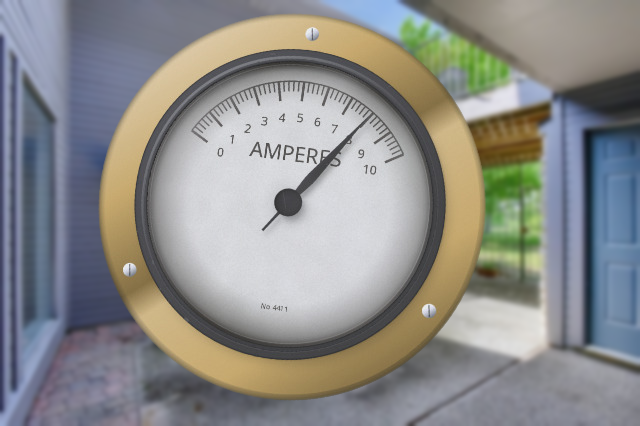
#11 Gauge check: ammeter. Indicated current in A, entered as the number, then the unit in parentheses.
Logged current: 8 (A)
